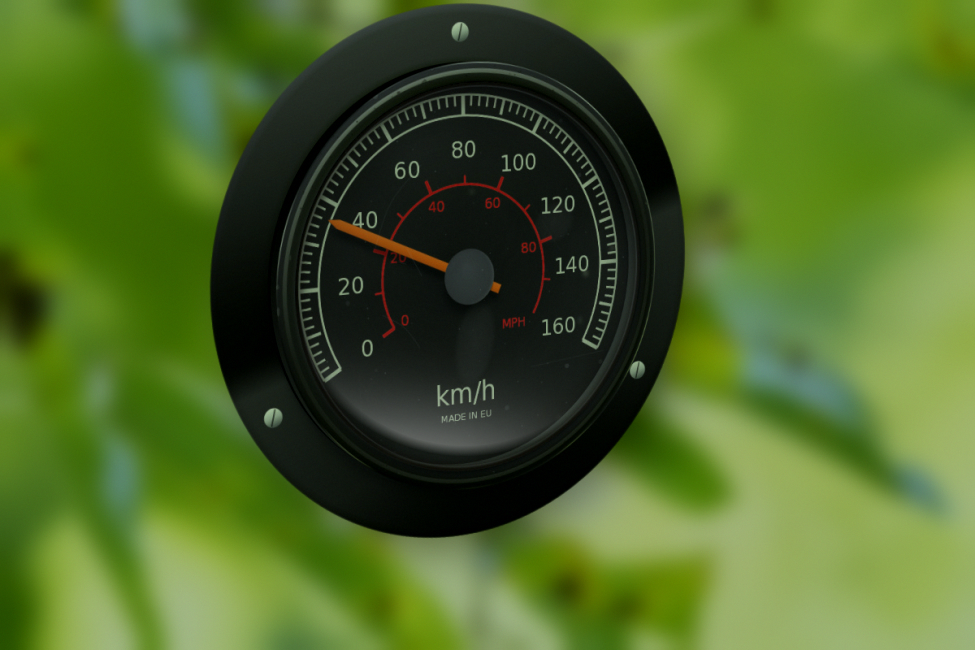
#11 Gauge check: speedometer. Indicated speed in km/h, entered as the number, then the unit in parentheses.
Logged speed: 36 (km/h)
